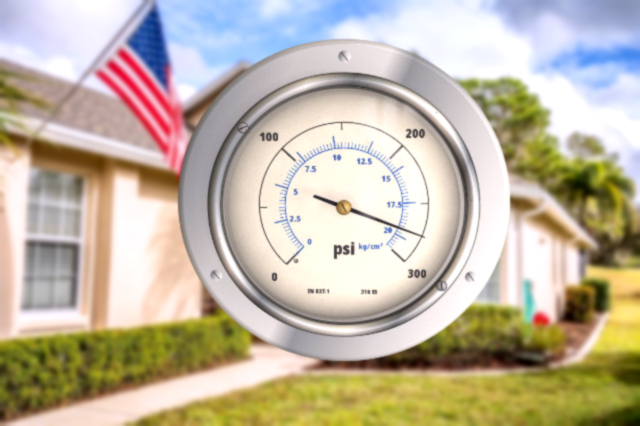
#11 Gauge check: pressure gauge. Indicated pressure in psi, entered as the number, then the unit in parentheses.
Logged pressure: 275 (psi)
